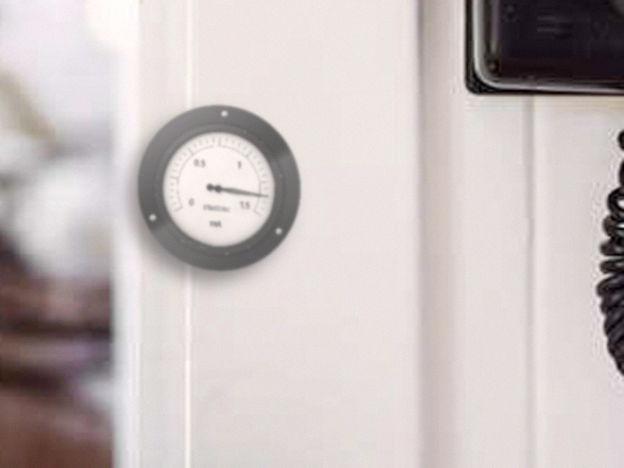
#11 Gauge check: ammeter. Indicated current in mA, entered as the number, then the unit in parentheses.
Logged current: 1.35 (mA)
